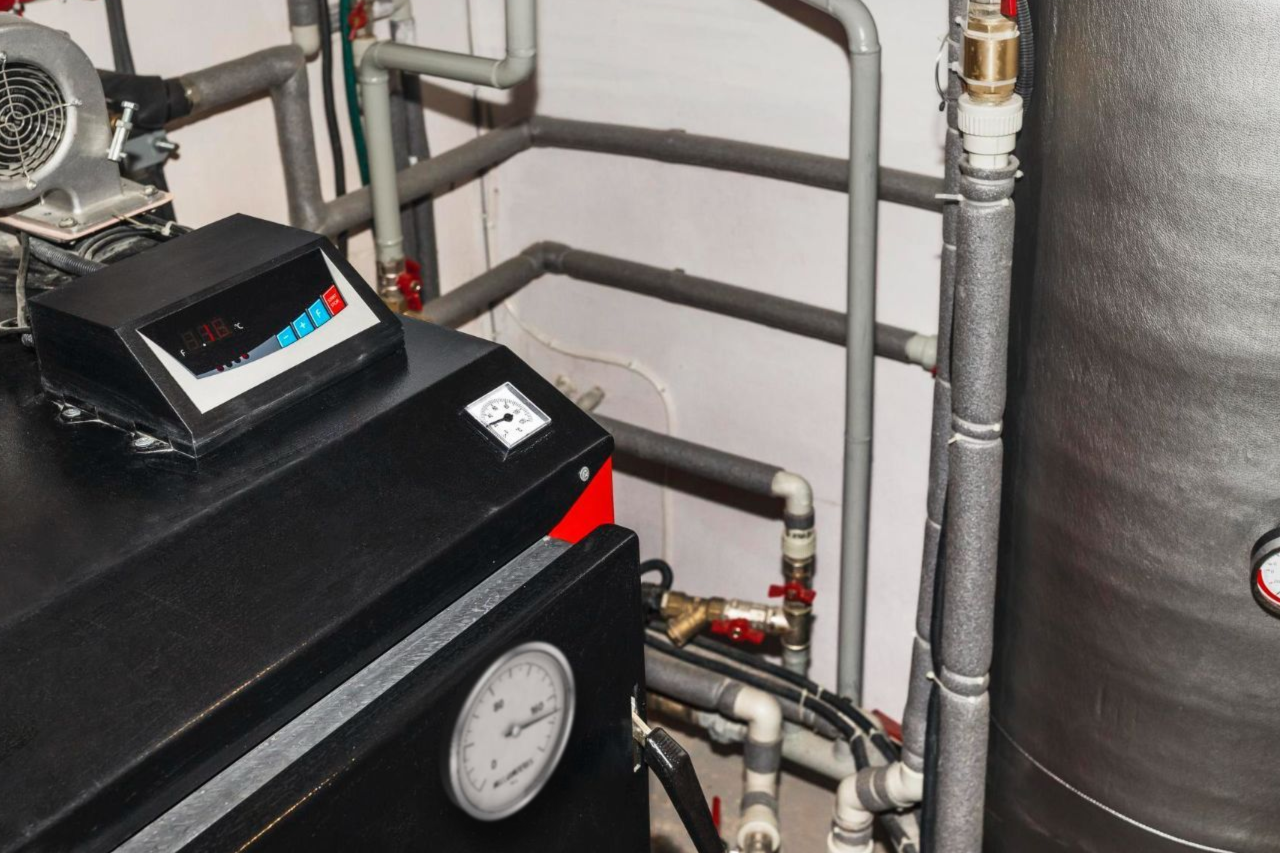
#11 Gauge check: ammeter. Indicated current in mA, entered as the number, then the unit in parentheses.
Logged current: 170 (mA)
